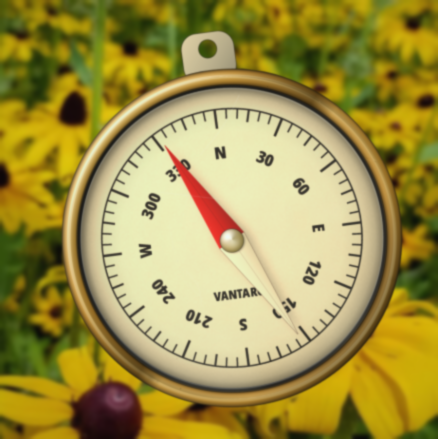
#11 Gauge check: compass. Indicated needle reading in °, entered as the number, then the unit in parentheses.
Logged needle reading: 332.5 (°)
